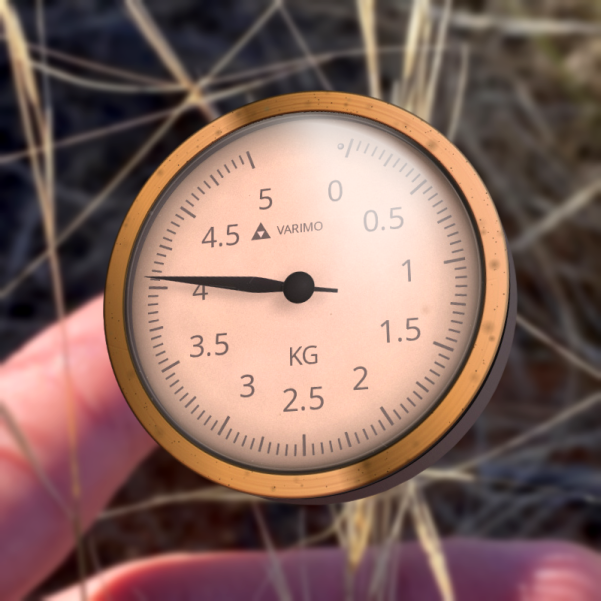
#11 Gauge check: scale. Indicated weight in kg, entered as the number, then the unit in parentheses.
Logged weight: 4.05 (kg)
